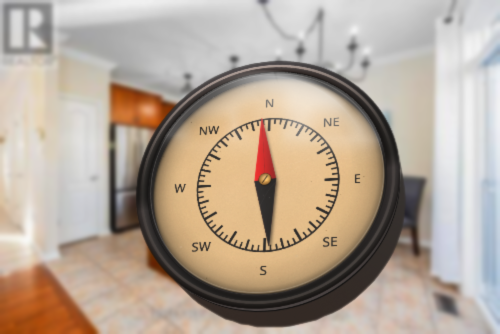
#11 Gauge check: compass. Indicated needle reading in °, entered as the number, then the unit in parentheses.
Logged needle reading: 355 (°)
